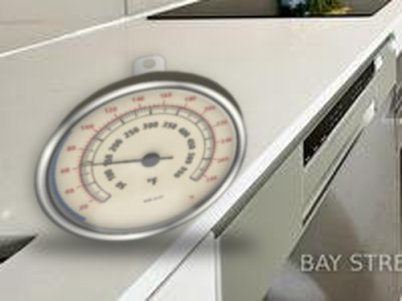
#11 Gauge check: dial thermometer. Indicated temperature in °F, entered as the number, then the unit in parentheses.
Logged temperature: 150 (°F)
